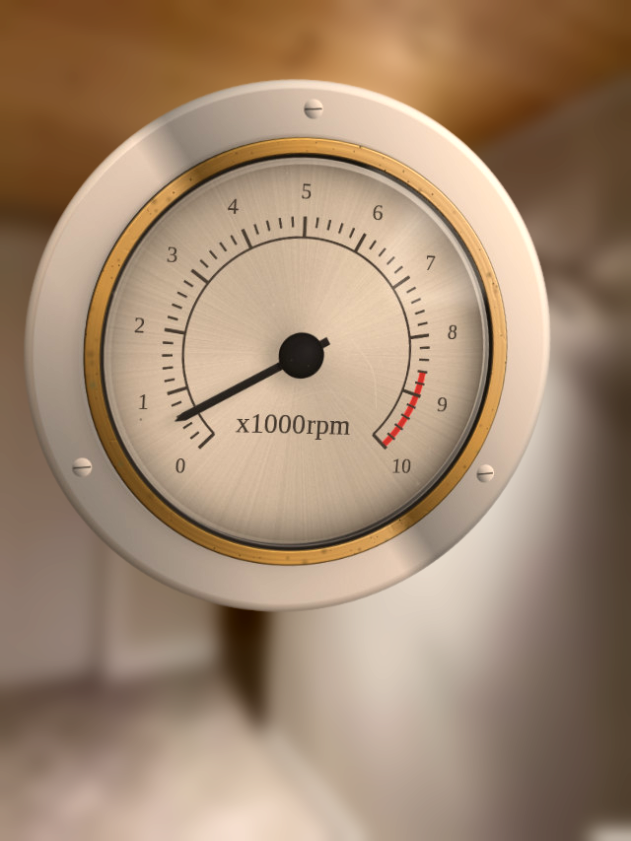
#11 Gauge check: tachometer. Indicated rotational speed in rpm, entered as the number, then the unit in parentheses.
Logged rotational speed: 600 (rpm)
